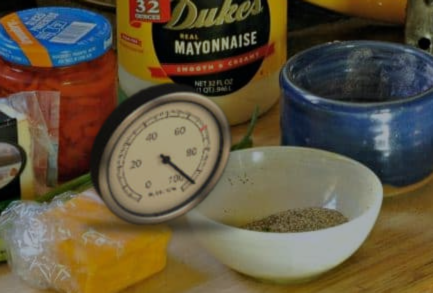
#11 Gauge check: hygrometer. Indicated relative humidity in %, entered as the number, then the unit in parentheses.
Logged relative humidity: 95 (%)
